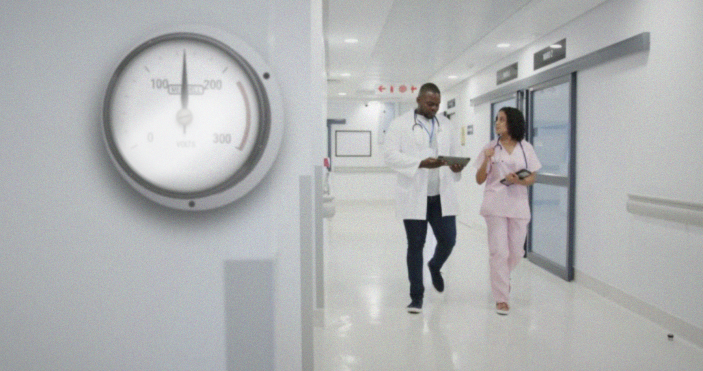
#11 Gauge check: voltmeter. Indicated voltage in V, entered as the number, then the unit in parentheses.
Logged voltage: 150 (V)
